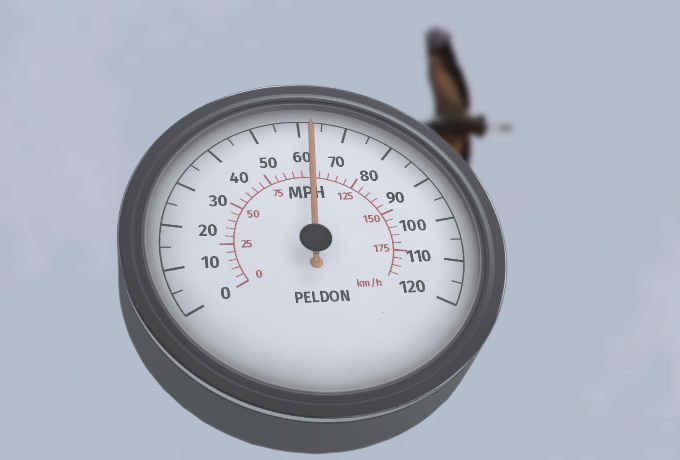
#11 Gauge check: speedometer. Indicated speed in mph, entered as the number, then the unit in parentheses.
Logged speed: 62.5 (mph)
